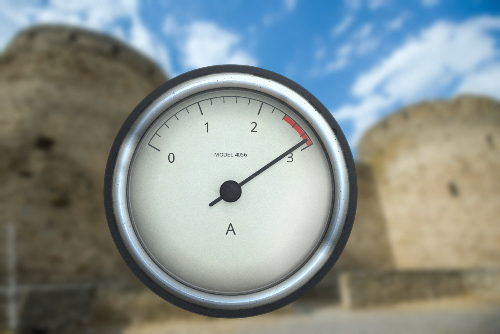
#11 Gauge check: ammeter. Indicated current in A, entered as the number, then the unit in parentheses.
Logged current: 2.9 (A)
